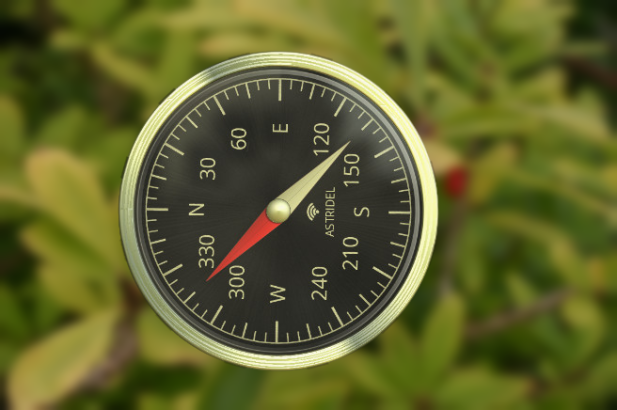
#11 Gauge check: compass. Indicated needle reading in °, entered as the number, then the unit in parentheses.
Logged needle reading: 315 (°)
